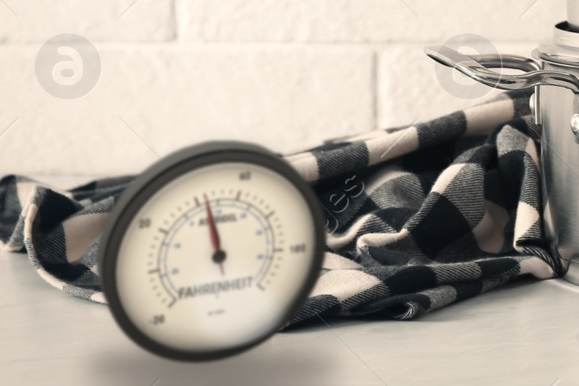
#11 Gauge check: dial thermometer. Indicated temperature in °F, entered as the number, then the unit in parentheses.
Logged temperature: 44 (°F)
